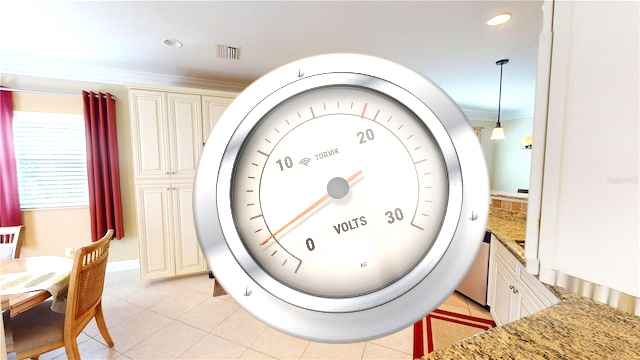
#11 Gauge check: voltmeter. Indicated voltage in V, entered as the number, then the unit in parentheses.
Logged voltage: 3 (V)
